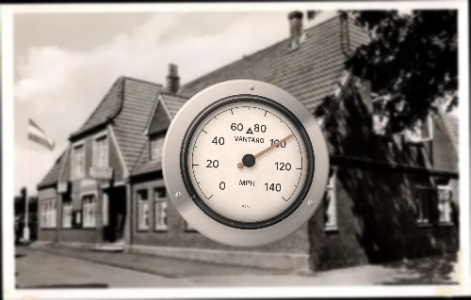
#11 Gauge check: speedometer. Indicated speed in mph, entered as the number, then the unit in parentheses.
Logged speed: 100 (mph)
